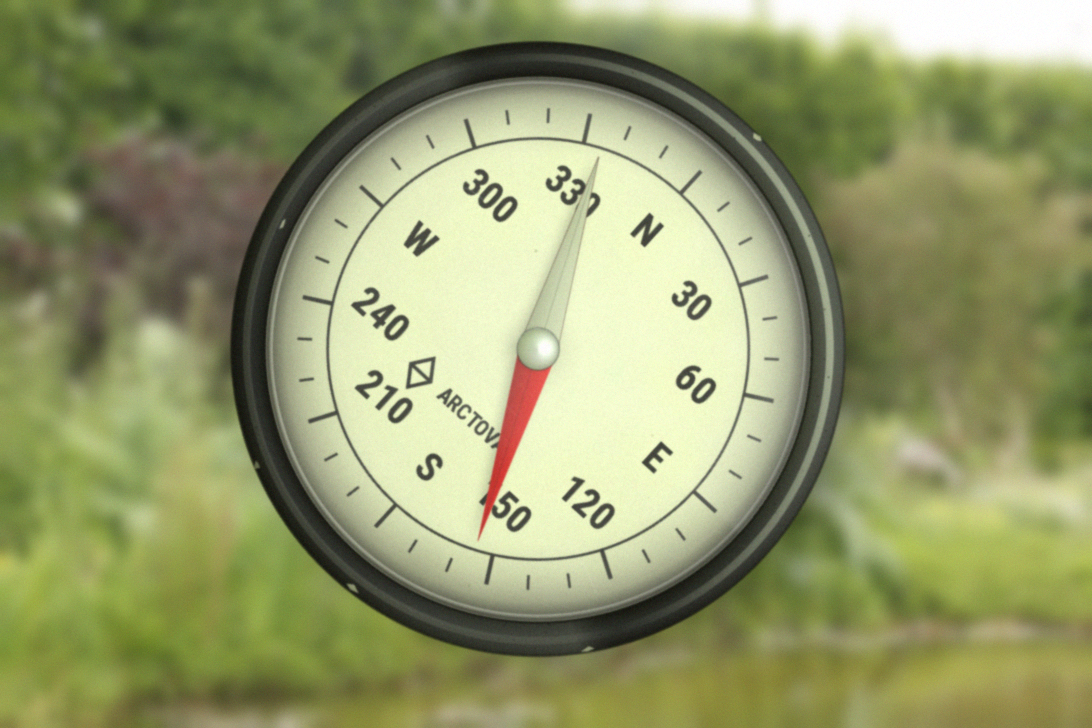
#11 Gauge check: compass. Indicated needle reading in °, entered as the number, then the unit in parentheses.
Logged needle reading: 155 (°)
